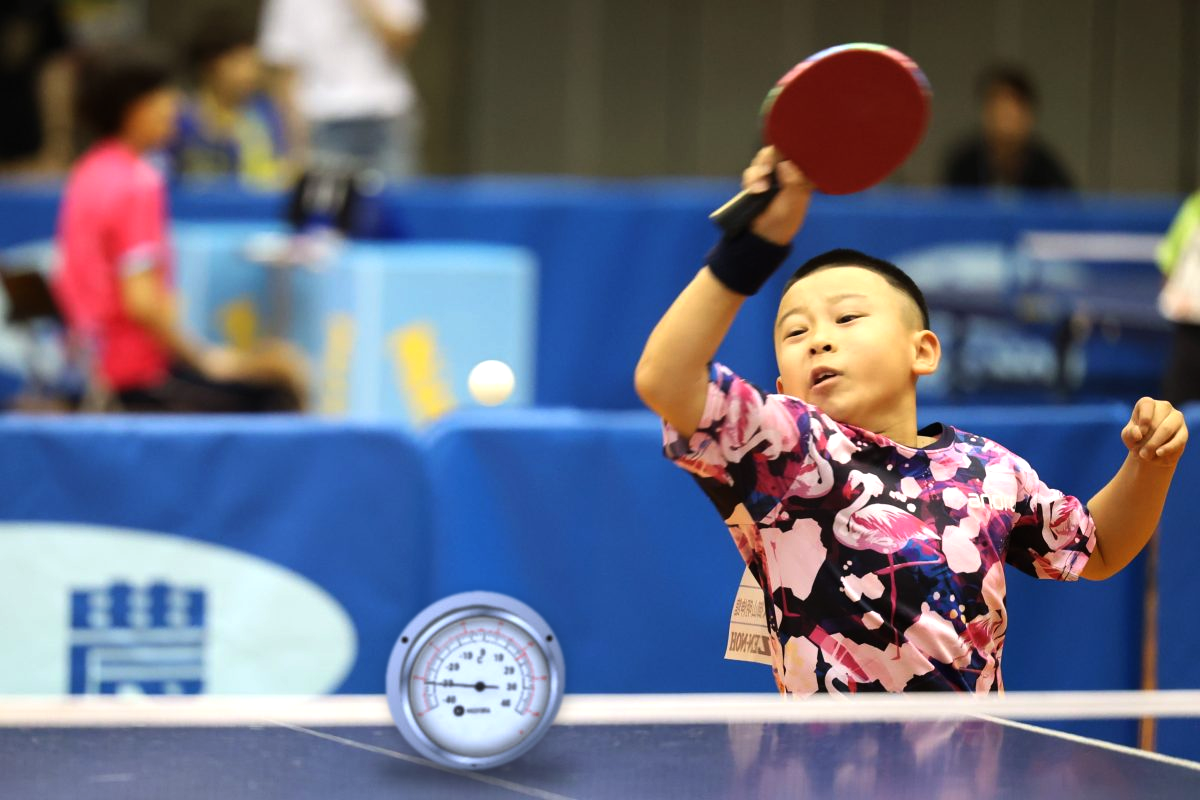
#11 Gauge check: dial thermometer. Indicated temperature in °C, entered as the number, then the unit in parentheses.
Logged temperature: -30 (°C)
